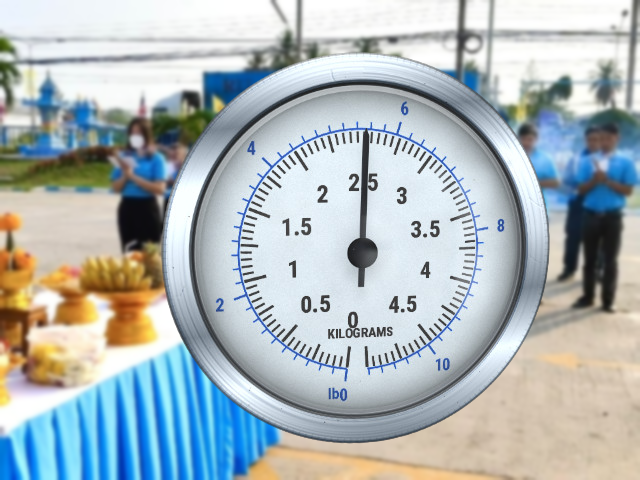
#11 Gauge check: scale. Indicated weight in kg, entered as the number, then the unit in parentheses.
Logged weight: 2.5 (kg)
